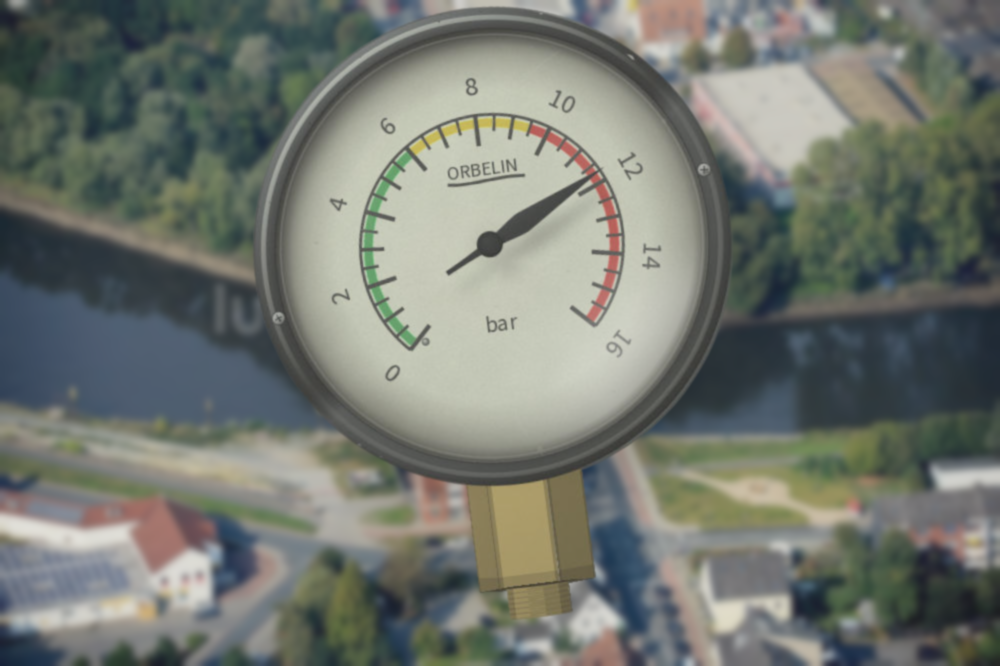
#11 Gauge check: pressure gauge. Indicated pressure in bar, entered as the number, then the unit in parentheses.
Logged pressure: 11.75 (bar)
